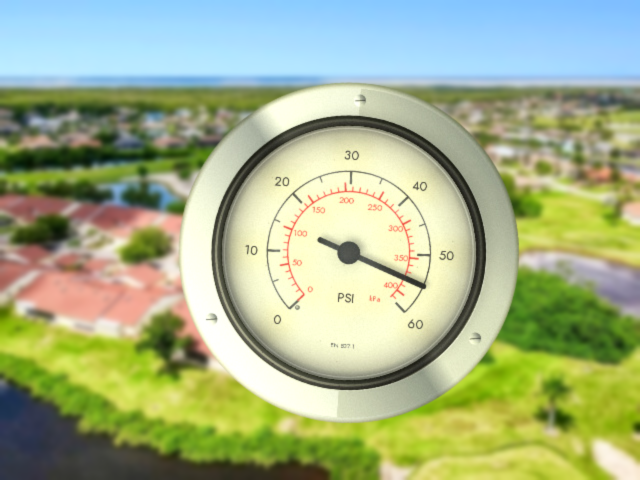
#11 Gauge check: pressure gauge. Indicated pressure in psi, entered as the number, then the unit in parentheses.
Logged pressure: 55 (psi)
